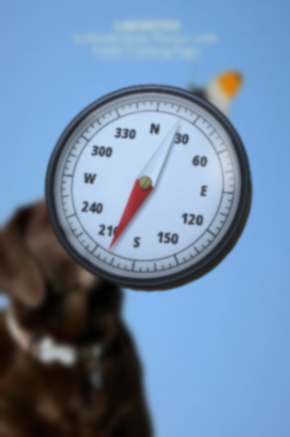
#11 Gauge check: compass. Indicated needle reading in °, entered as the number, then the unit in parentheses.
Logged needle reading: 200 (°)
